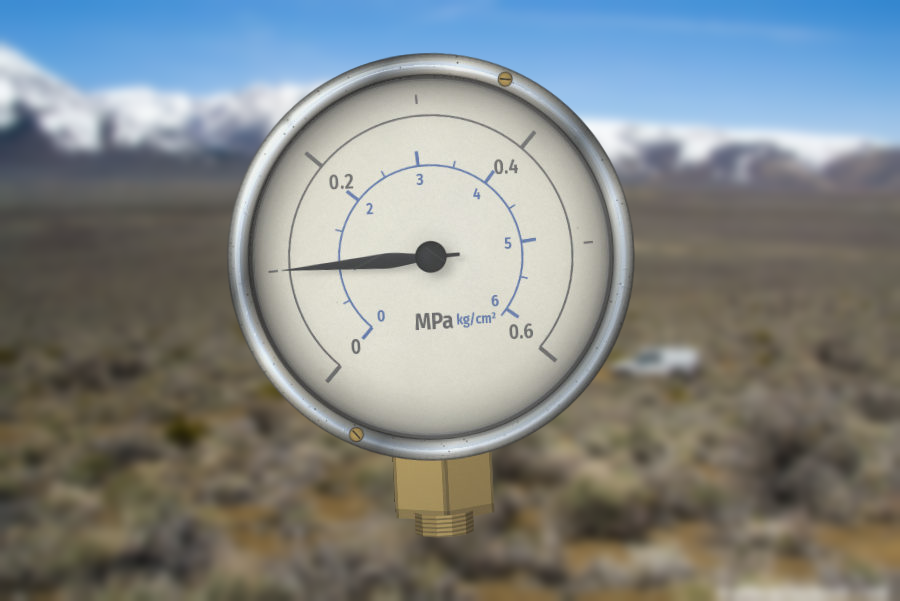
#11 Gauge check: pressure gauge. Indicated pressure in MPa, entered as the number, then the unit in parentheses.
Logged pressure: 0.1 (MPa)
